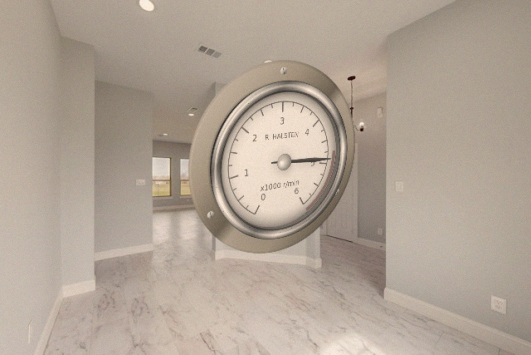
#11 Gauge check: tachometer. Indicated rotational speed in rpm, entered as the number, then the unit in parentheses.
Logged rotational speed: 4875 (rpm)
